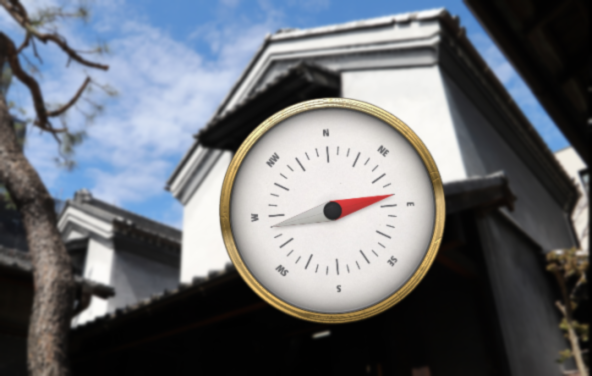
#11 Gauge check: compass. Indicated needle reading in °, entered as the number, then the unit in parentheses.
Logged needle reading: 80 (°)
